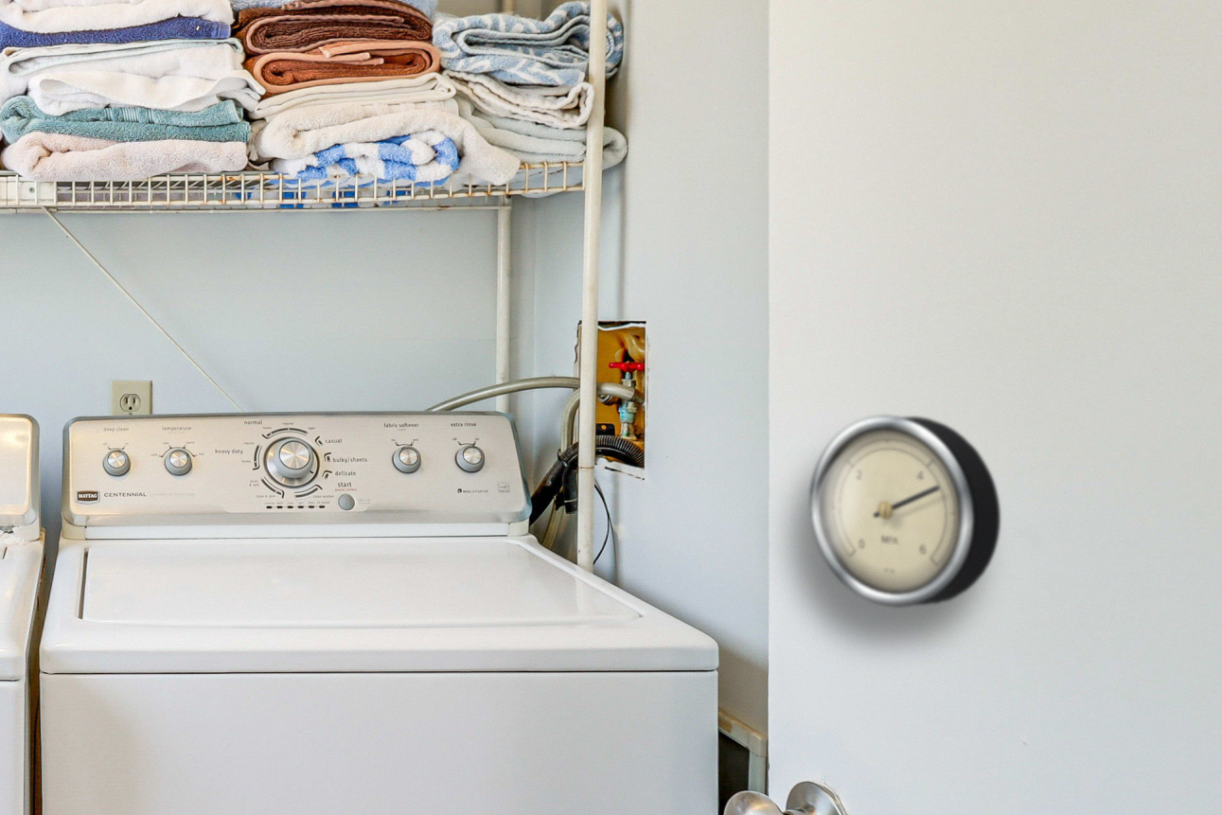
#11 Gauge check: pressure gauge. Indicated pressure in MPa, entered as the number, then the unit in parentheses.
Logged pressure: 4.5 (MPa)
